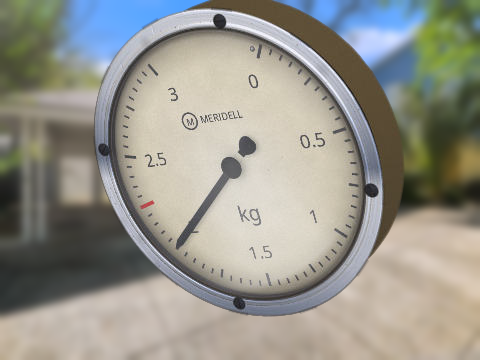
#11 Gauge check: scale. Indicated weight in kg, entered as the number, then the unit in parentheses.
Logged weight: 2 (kg)
